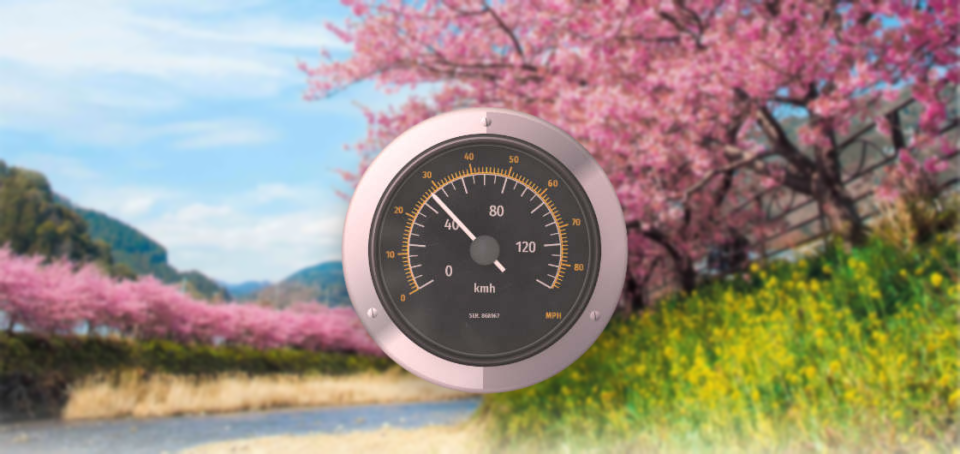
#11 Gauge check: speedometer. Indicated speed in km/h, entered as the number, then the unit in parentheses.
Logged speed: 45 (km/h)
